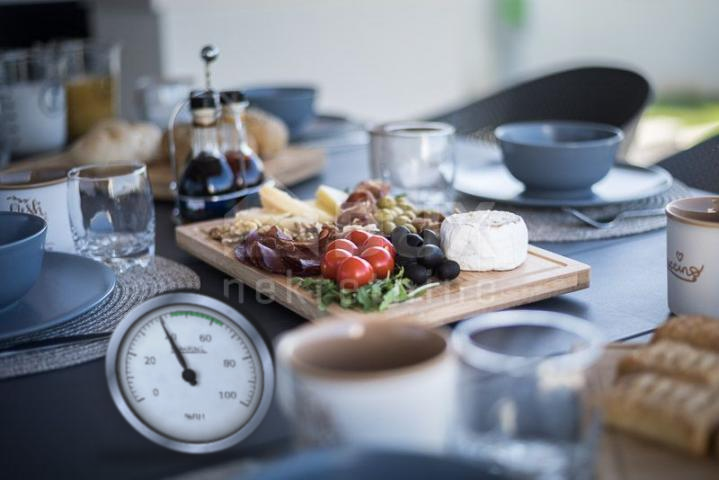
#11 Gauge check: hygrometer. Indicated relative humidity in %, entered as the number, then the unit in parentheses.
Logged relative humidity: 40 (%)
